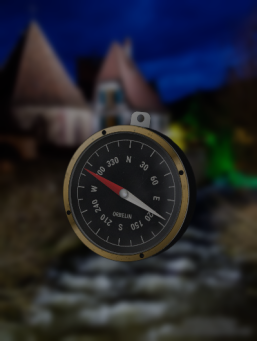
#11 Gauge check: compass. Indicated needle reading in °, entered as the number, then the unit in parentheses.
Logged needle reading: 292.5 (°)
